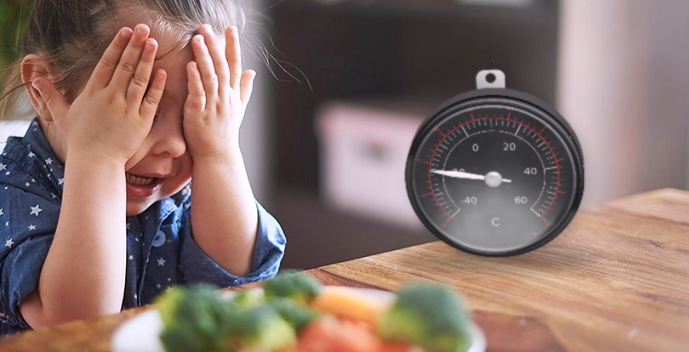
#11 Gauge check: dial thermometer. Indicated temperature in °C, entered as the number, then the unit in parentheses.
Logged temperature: -20 (°C)
